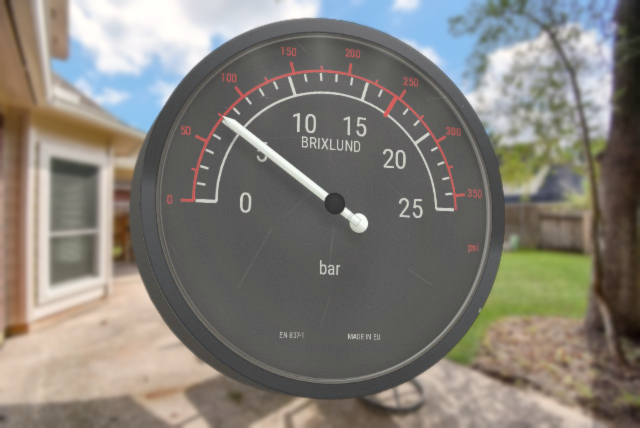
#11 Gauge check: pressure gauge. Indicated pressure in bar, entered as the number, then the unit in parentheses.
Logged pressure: 5 (bar)
